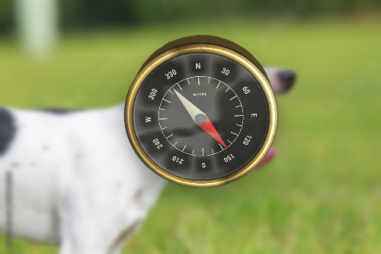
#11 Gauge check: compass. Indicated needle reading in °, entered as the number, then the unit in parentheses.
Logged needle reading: 142.5 (°)
